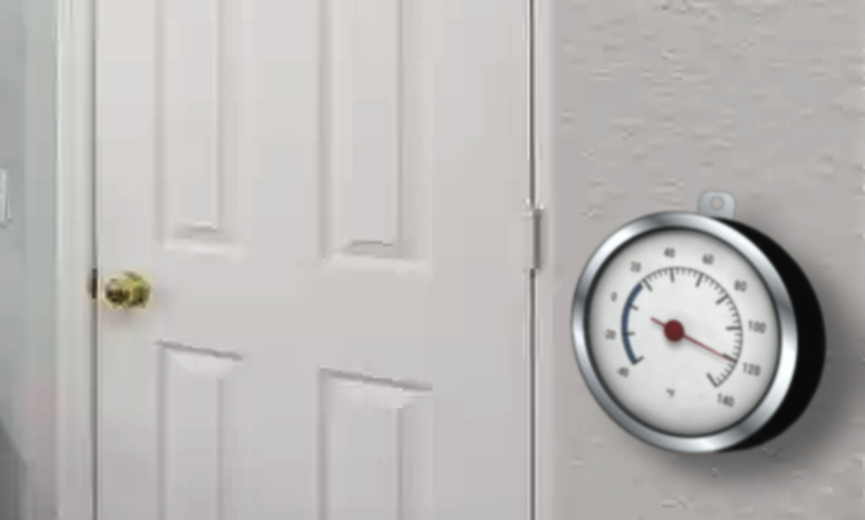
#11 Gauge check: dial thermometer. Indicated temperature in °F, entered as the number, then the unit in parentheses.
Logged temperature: 120 (°F)
